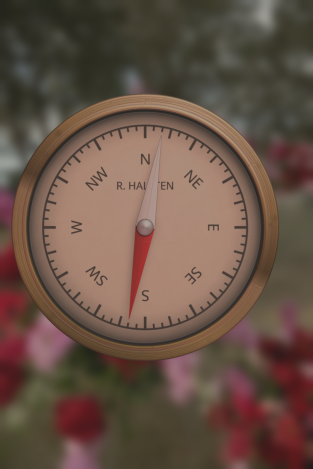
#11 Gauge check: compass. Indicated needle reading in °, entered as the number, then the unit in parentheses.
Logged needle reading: 190 (°)
